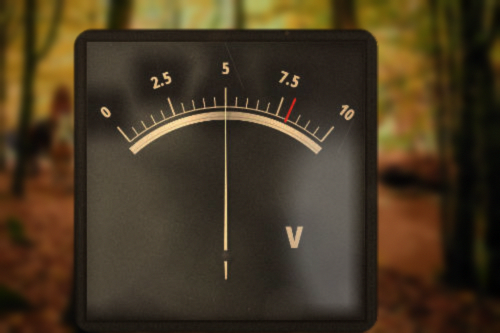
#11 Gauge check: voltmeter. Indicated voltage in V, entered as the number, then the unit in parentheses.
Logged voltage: 5 (V)
